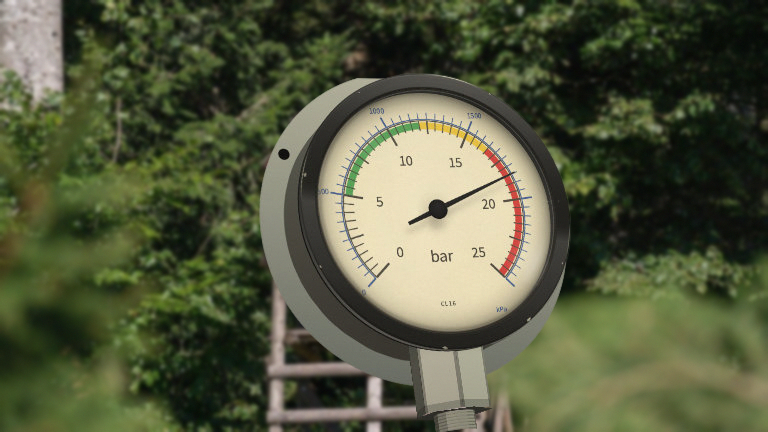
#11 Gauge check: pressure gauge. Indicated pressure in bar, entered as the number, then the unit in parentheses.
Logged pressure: 18.5 (bar)
